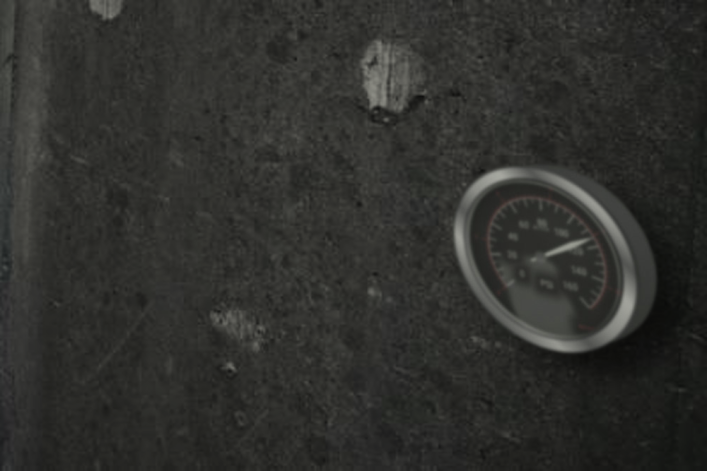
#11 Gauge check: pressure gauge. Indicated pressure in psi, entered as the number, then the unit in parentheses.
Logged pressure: 115 (psi)
